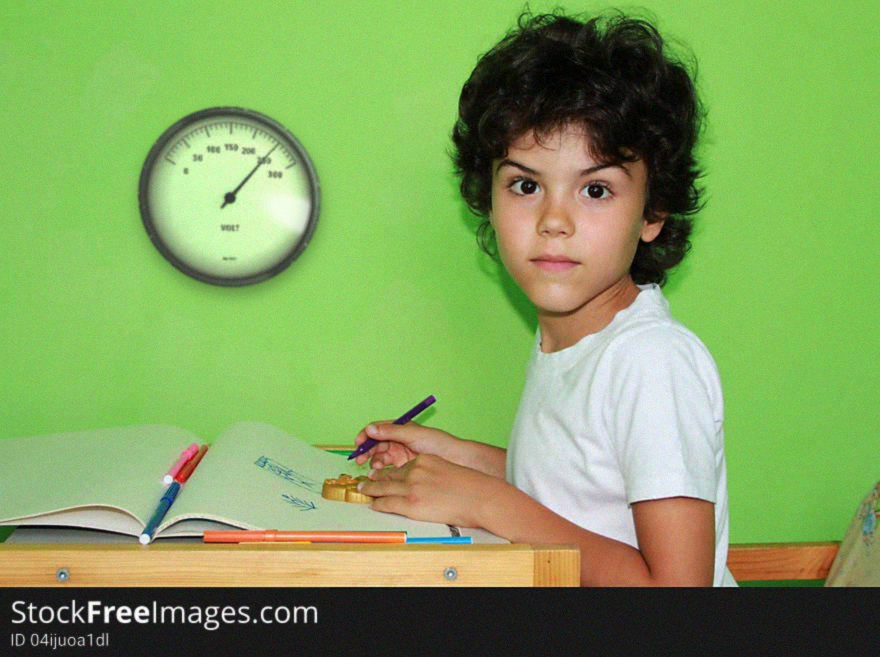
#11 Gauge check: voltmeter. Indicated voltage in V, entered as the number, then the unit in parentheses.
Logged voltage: 250 (V)
